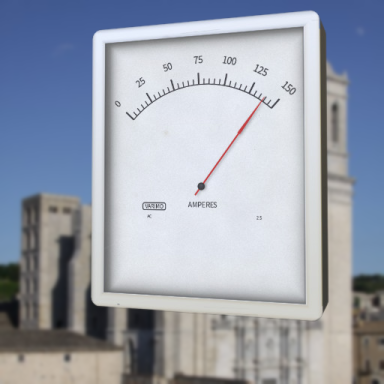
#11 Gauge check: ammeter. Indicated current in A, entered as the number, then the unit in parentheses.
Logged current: 140 (A)
